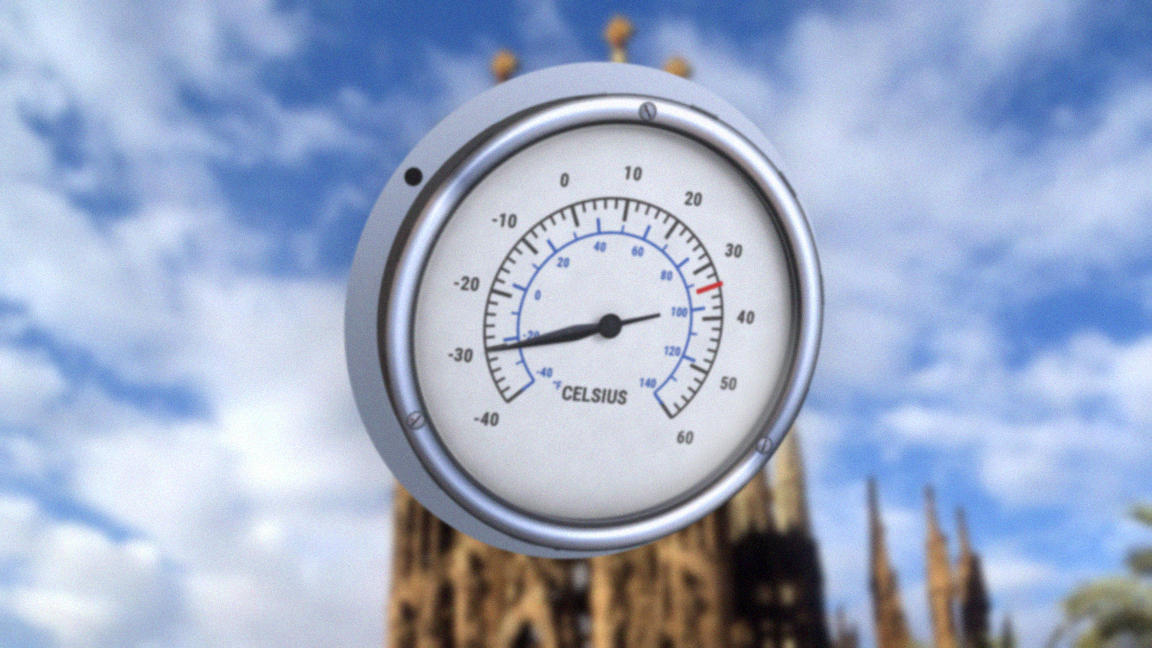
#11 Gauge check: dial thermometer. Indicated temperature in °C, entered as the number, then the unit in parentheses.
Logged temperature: -30 (°C)
